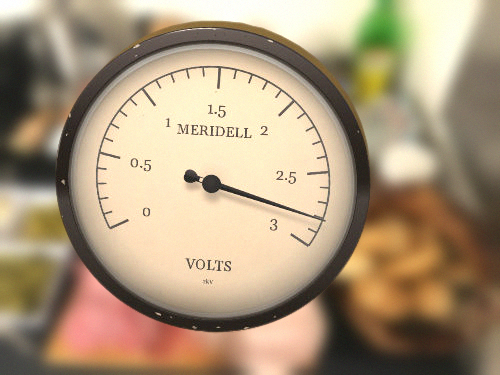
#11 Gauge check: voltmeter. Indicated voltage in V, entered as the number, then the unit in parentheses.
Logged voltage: 2.8 (V)
